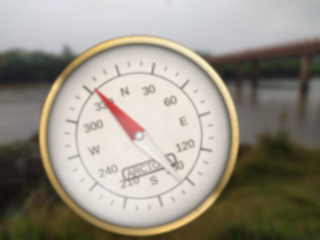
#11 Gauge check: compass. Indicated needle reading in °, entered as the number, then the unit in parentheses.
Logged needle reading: 335 (°)
